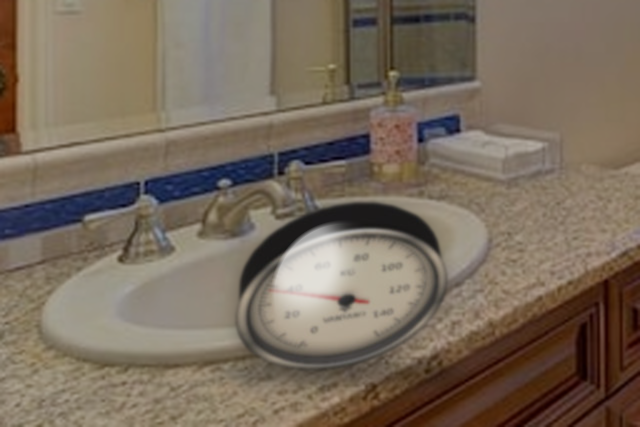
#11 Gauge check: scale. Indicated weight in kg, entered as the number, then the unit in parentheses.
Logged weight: 40 (kg)
